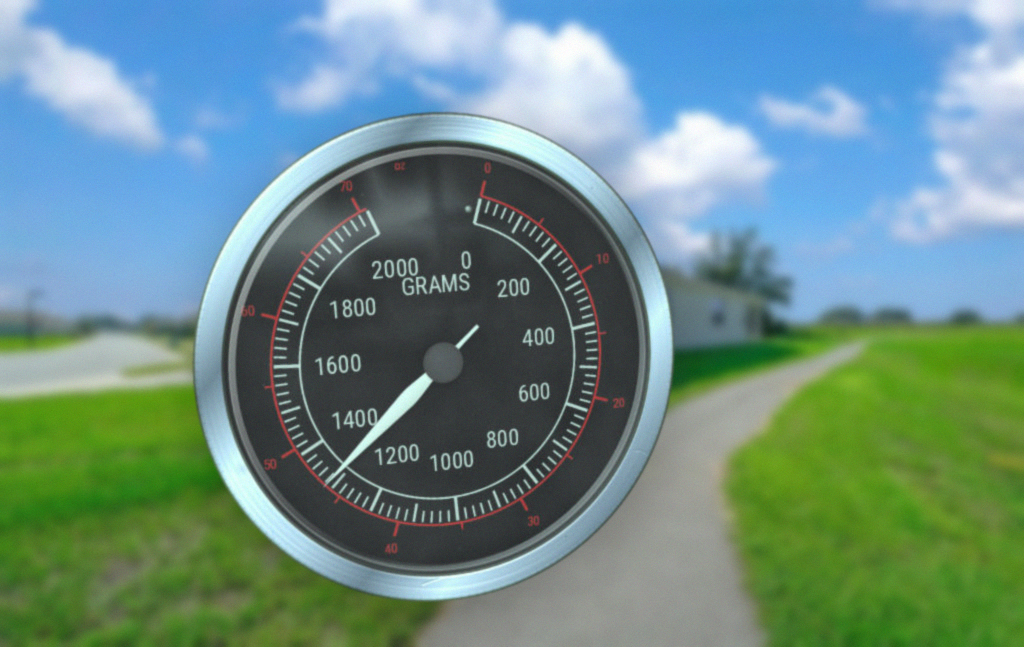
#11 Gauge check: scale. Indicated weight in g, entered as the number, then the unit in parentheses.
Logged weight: 1320 (g)
